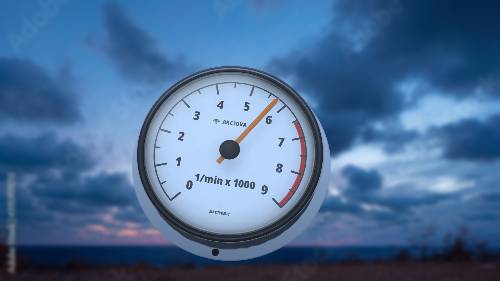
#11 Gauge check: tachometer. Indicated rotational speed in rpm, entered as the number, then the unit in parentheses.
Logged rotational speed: 5750 (rpm)
